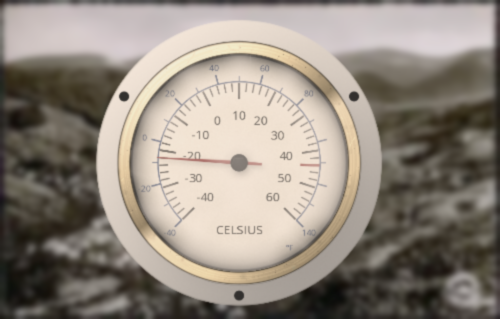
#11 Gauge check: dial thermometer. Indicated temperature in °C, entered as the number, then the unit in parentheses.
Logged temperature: -22 (°C)
